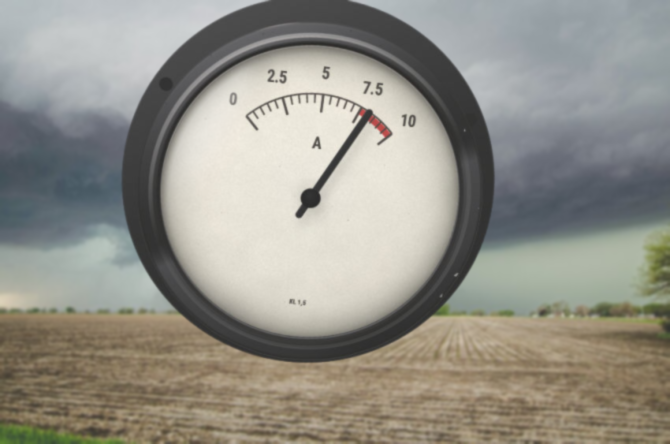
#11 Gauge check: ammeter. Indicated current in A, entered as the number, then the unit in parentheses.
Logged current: 8 (A)
